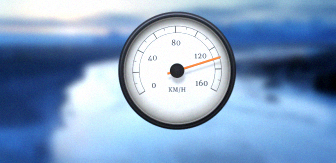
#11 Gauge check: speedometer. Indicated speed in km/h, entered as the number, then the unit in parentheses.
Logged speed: 130 (km/h)
